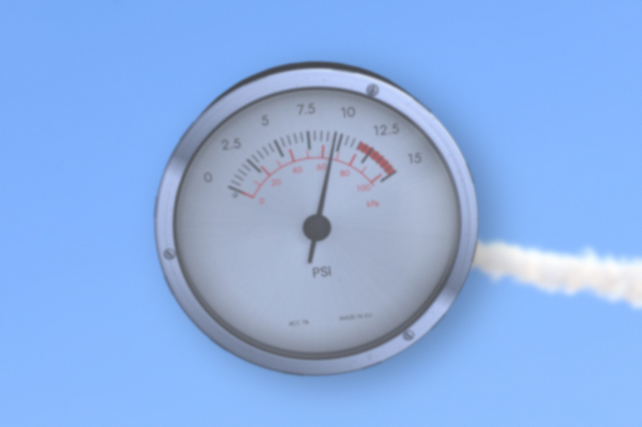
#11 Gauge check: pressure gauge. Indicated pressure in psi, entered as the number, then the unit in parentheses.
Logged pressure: 9.5 (psi)
